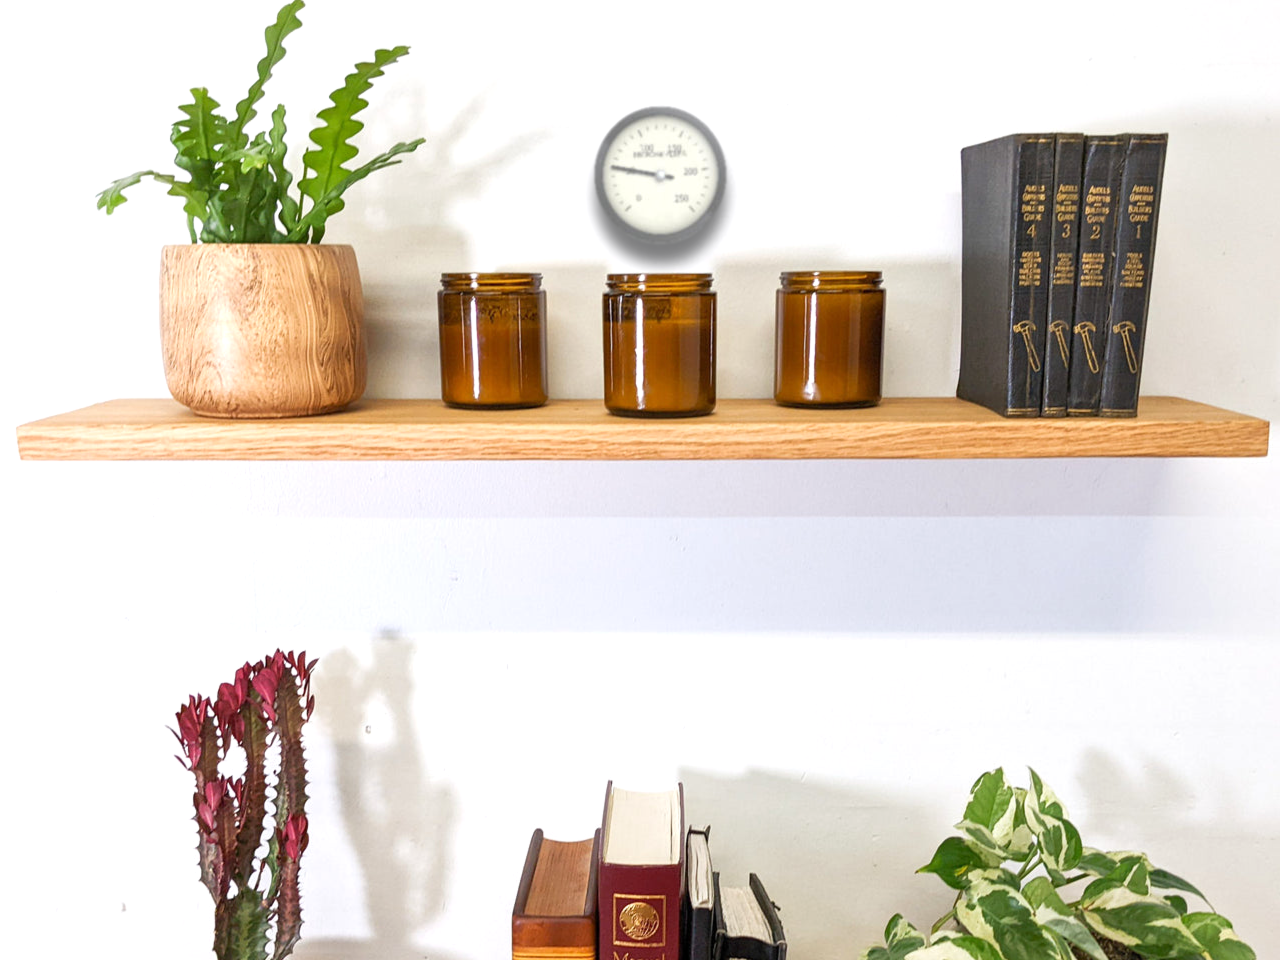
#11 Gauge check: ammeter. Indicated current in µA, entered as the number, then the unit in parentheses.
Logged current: 50 (µA)
